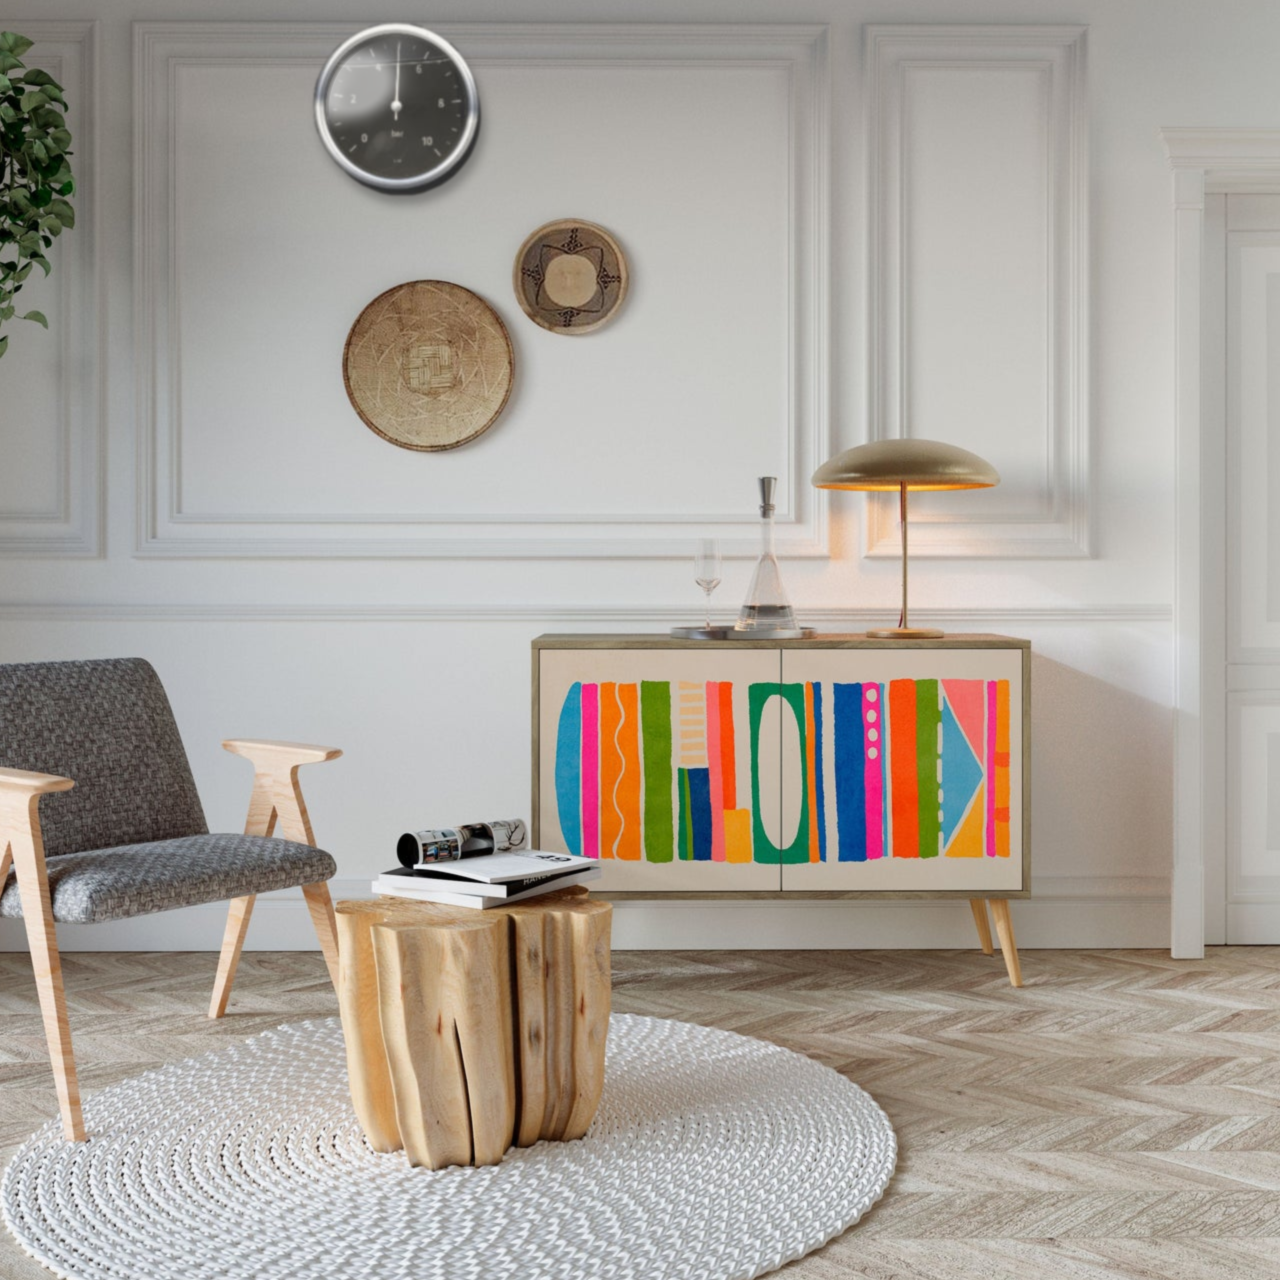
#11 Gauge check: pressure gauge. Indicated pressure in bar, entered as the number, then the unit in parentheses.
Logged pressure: 5 (bar)
